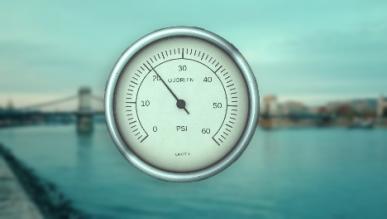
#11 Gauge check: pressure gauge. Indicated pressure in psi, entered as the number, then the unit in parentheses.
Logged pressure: 21 (psi)
